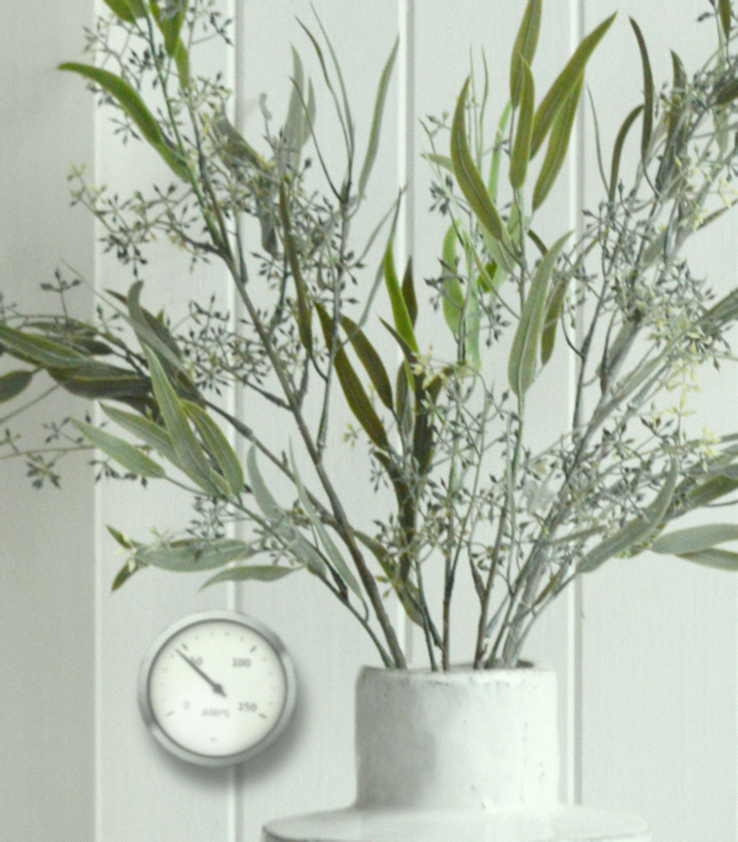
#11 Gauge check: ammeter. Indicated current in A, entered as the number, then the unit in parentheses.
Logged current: 45 (A)
